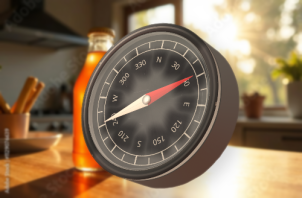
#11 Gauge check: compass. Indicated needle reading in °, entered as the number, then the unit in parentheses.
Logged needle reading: 60 (°)
